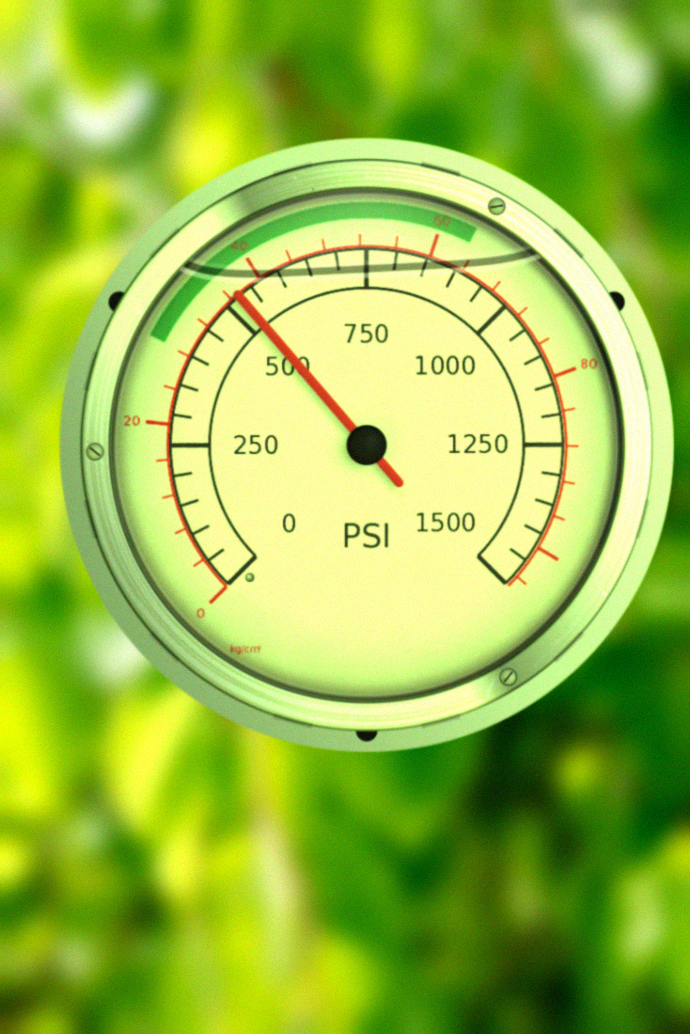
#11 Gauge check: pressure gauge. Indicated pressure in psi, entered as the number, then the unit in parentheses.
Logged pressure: 525 (psi)
